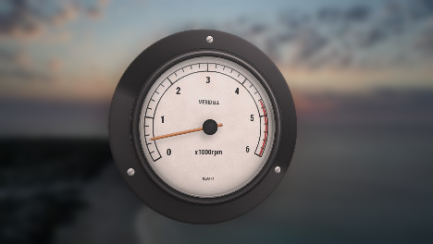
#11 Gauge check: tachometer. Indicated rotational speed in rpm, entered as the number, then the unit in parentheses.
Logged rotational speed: 500 (rpm)
